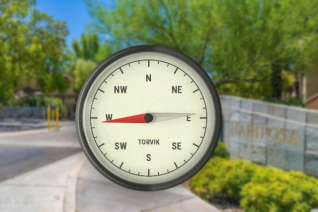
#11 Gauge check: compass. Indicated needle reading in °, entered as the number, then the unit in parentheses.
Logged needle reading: 265 (°)
